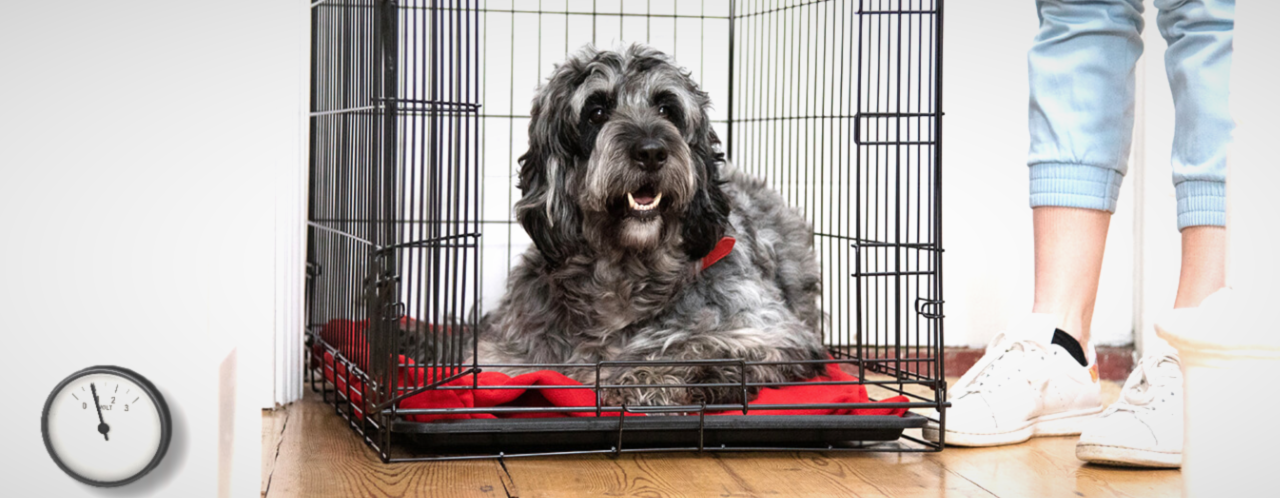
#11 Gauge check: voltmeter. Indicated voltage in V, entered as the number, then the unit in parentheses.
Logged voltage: 1 (V)
